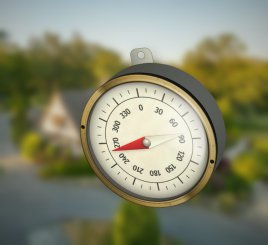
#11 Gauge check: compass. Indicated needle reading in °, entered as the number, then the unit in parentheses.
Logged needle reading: 260 (°)
